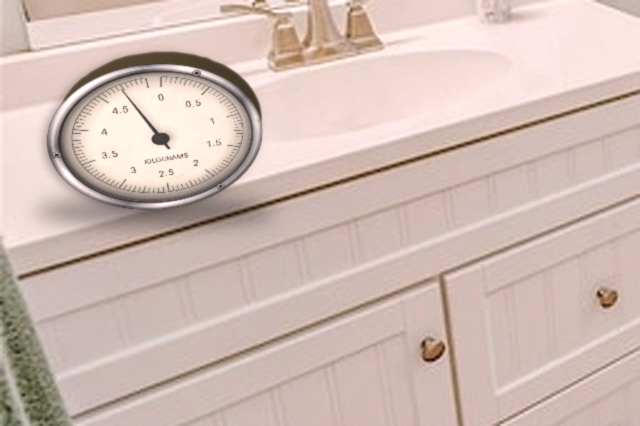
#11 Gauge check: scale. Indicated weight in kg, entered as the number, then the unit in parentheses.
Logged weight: 4.75 (kg)
